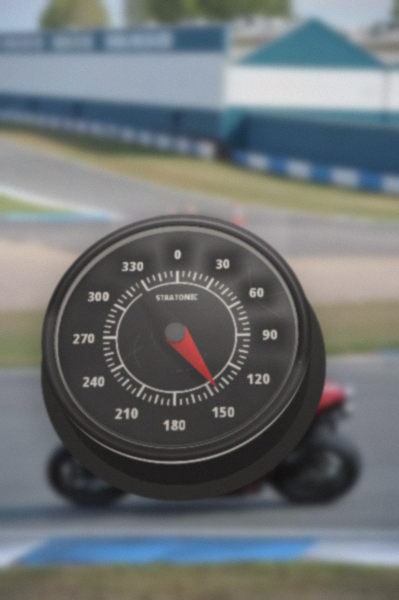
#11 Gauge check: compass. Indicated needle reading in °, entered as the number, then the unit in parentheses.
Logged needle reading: 145 (°)
